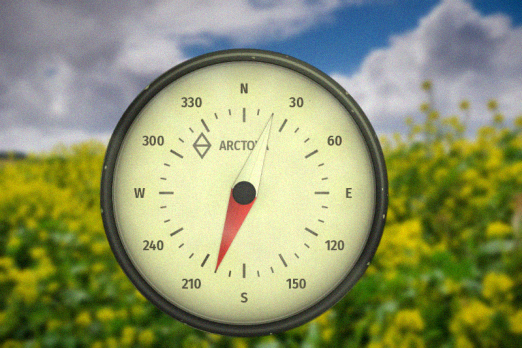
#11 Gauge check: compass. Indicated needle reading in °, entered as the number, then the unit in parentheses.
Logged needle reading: 200 (°)
